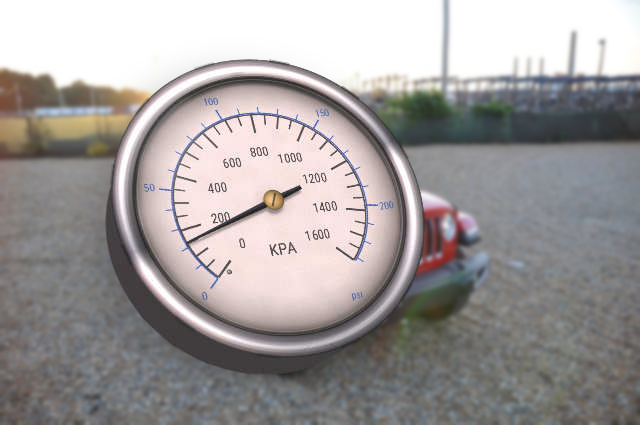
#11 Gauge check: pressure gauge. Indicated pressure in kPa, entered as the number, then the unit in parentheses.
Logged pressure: 150 (kPa)
